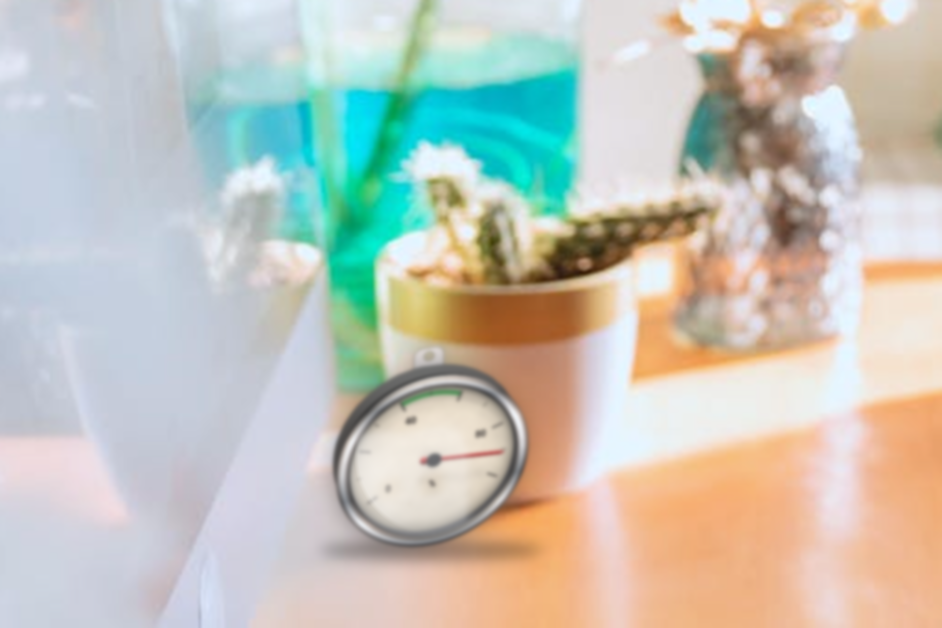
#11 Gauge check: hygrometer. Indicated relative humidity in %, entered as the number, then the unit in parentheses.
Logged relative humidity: 90 (%)
